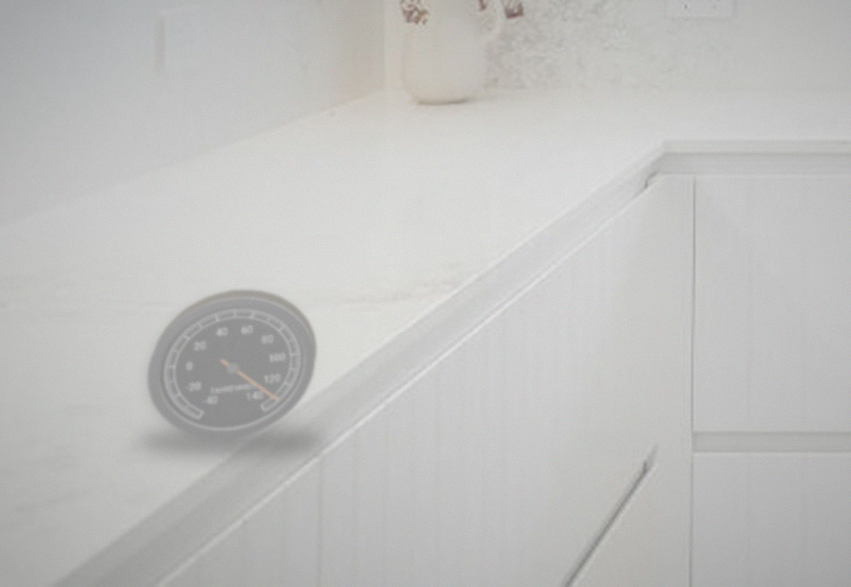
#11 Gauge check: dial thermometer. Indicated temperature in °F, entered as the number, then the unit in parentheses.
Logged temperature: 130 (°F)
